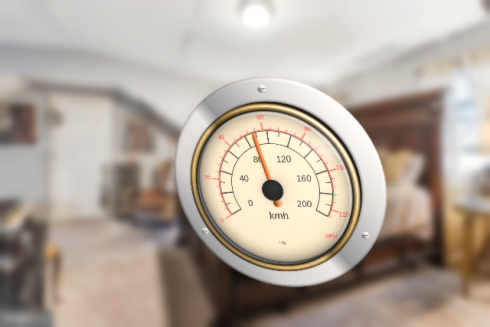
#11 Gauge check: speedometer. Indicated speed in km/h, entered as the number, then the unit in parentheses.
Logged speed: 90 (km/h)
